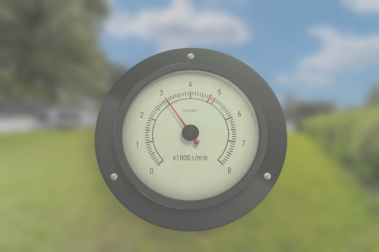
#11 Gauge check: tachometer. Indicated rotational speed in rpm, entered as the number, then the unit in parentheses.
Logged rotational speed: 3000 (rpm)
